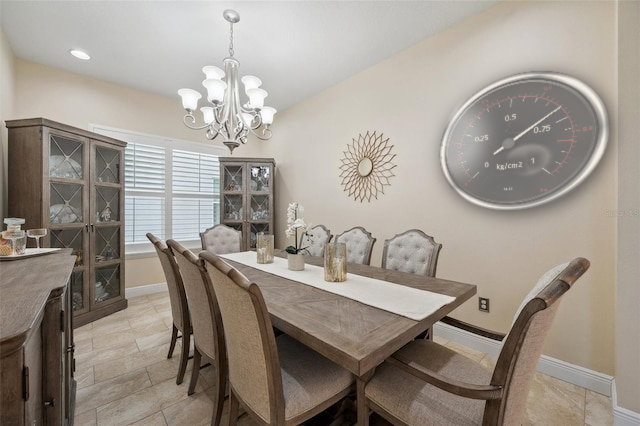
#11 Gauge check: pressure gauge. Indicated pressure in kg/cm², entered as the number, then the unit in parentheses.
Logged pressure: 0.7 (kg/cm²)
